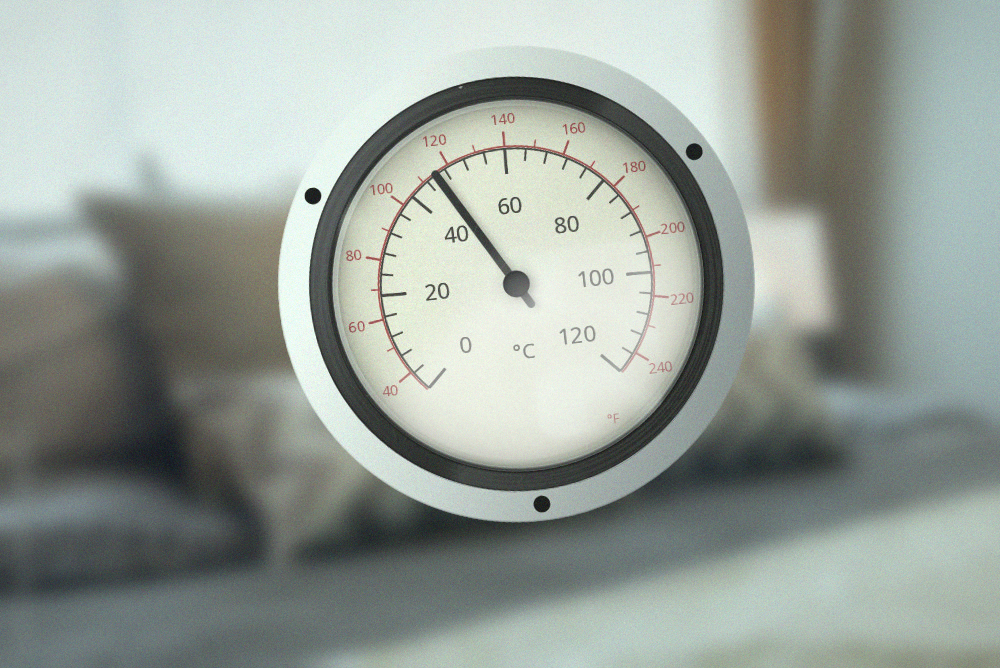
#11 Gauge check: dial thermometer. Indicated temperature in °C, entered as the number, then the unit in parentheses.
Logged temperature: 46 (°C)
